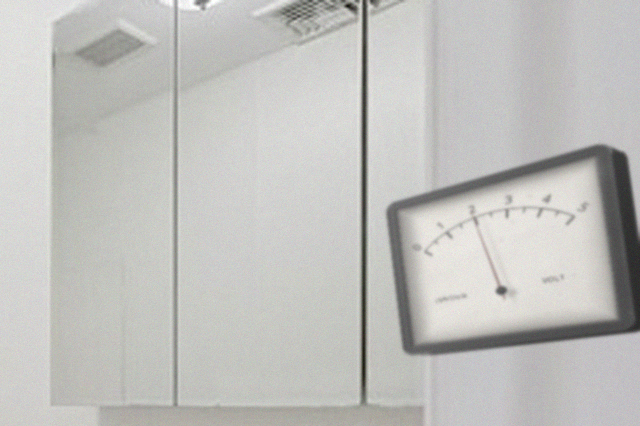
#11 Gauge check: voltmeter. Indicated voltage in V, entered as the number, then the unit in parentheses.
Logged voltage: 2 (V)
